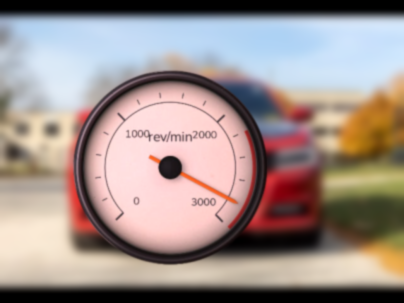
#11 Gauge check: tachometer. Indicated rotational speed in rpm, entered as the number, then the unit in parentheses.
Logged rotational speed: 2800 (rpm)
